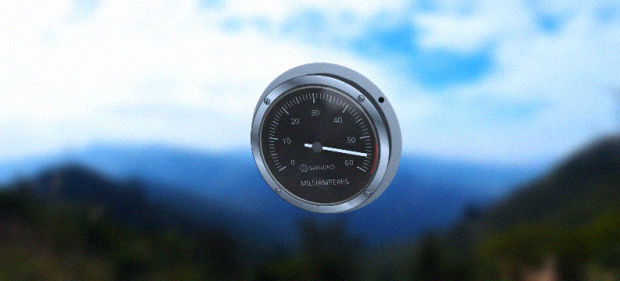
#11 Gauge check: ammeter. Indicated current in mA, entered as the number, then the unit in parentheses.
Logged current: 55 (mA)
